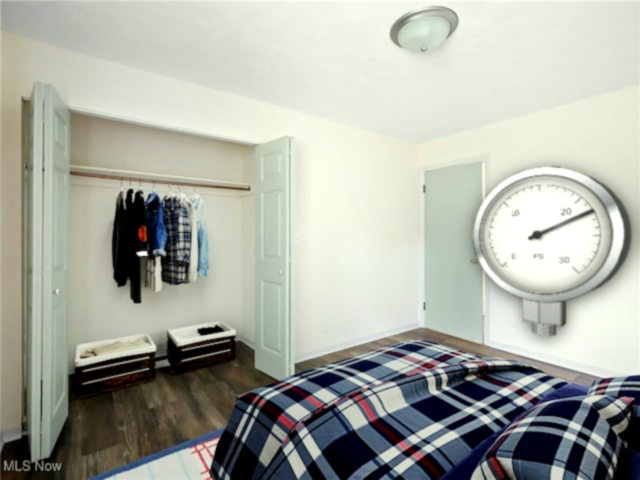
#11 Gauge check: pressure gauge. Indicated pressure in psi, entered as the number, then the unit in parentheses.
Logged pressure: 22 (psi)
